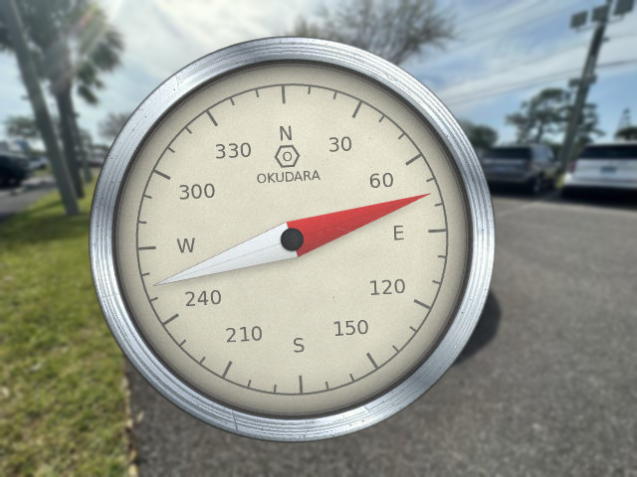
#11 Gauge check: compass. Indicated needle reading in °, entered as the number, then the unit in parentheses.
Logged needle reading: 75 (°)
